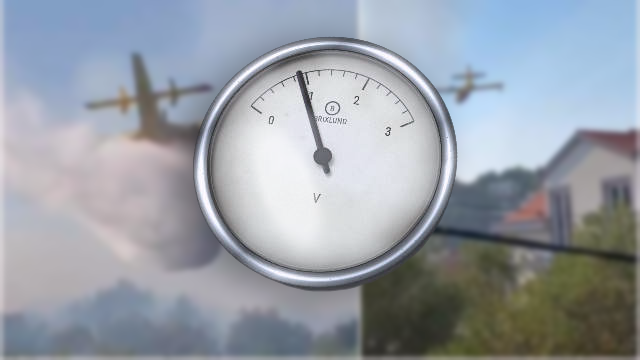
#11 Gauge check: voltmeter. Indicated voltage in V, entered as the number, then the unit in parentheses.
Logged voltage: 0.9 (V)
